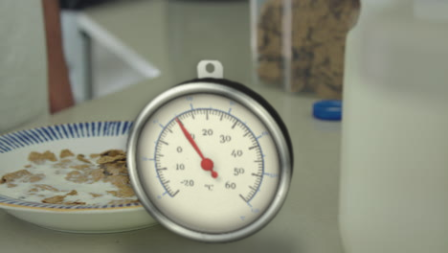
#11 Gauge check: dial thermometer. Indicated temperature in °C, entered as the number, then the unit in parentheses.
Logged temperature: 10 (°C)
